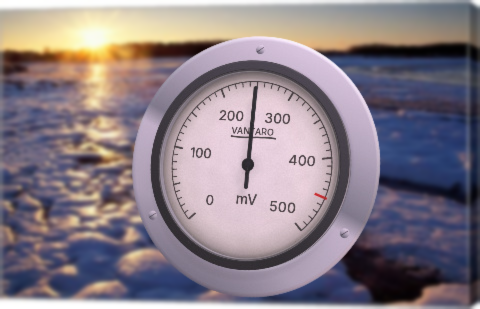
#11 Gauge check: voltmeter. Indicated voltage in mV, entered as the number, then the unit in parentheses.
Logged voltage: 250 (mV)
